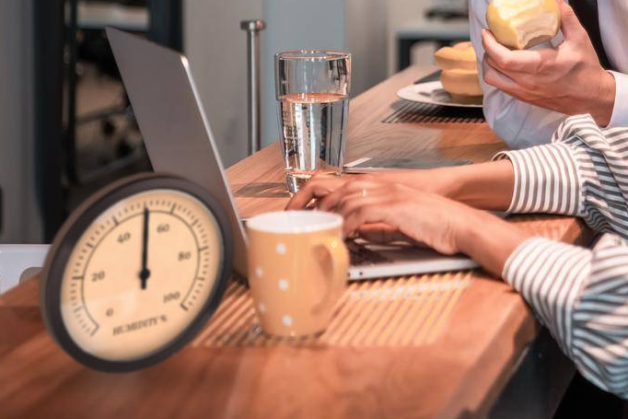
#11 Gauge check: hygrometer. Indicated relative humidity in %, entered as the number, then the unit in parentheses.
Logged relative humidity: 50 (%)
